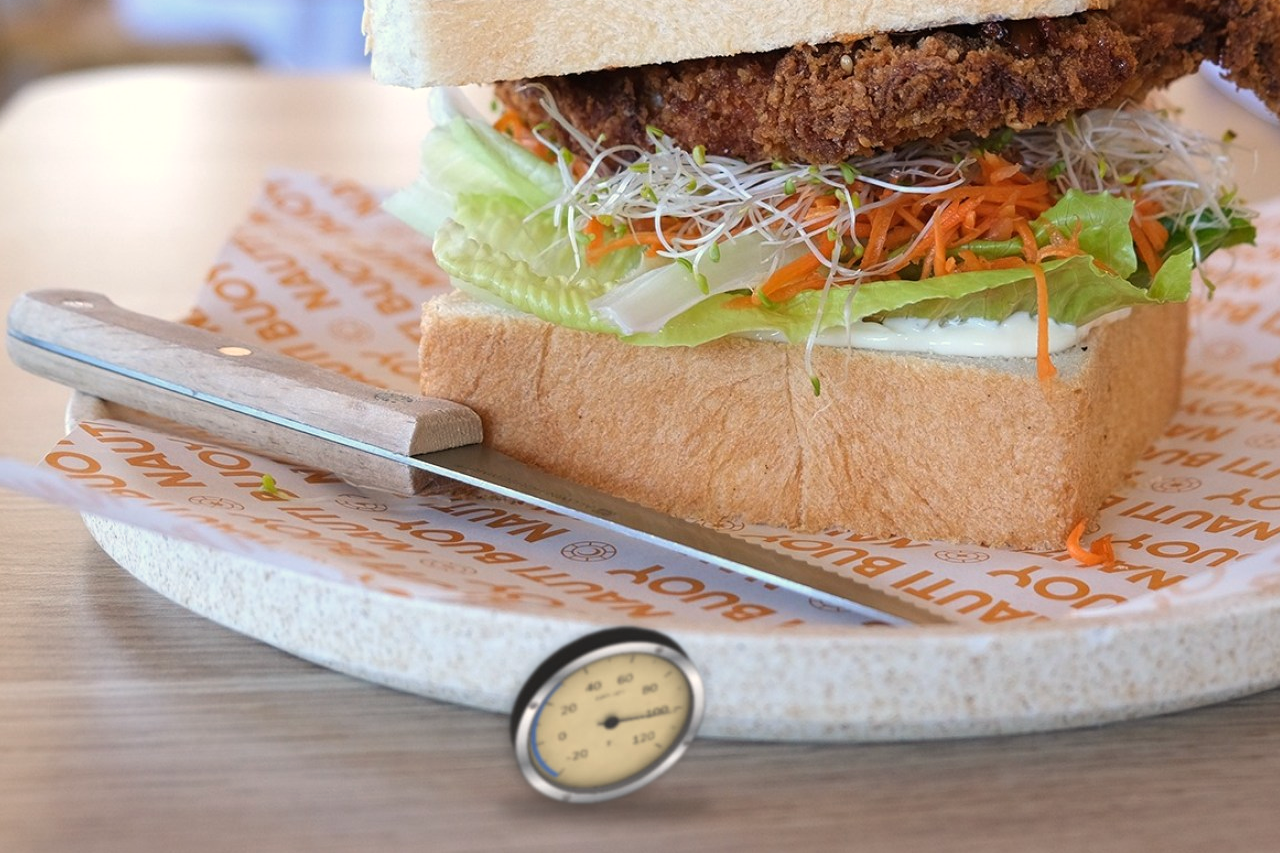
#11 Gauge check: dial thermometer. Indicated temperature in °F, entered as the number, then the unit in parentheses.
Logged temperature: 100 (°F)
